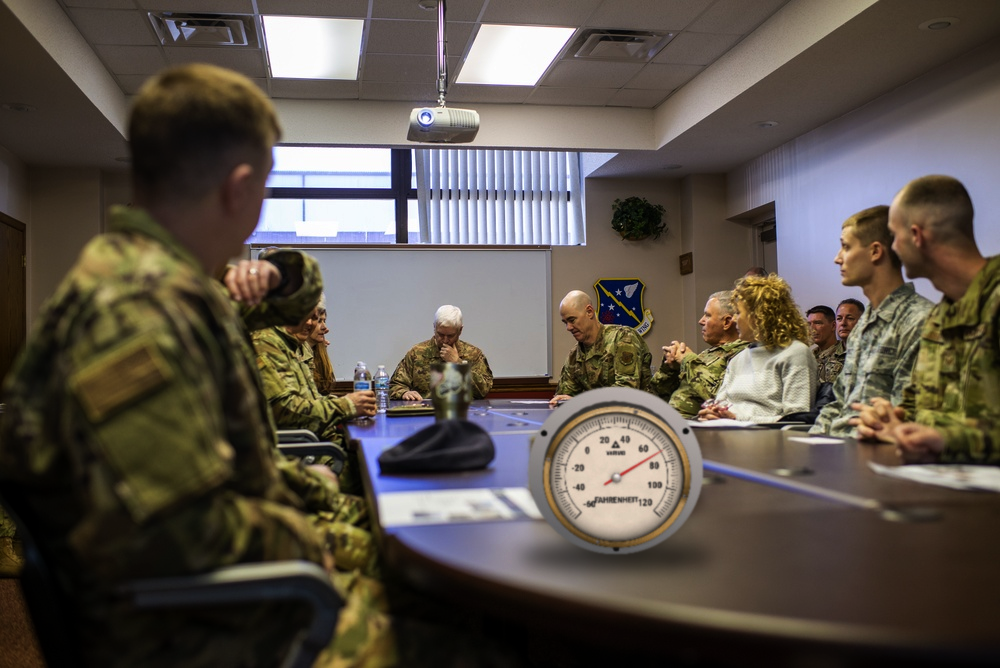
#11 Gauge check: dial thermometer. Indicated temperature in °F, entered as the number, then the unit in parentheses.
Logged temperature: 70 (°F)
